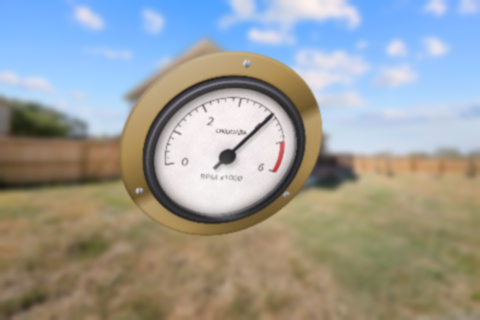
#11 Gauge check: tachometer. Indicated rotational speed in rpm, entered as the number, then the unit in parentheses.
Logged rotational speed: 4000 (rpm)
